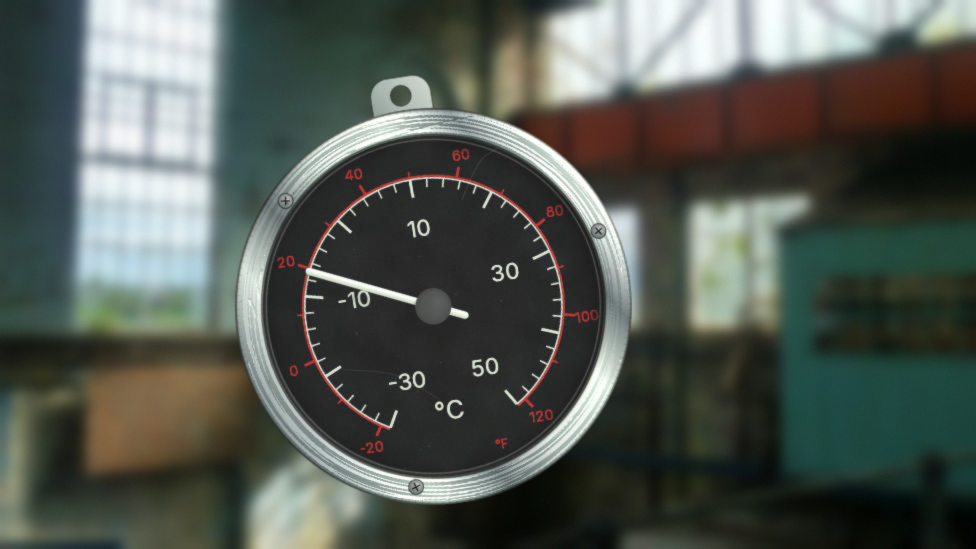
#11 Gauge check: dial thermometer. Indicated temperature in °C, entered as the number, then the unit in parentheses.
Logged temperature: -7 (°C)
